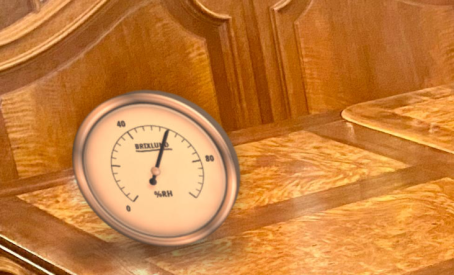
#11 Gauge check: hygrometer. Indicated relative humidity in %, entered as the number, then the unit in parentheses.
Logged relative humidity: 60 (%)
